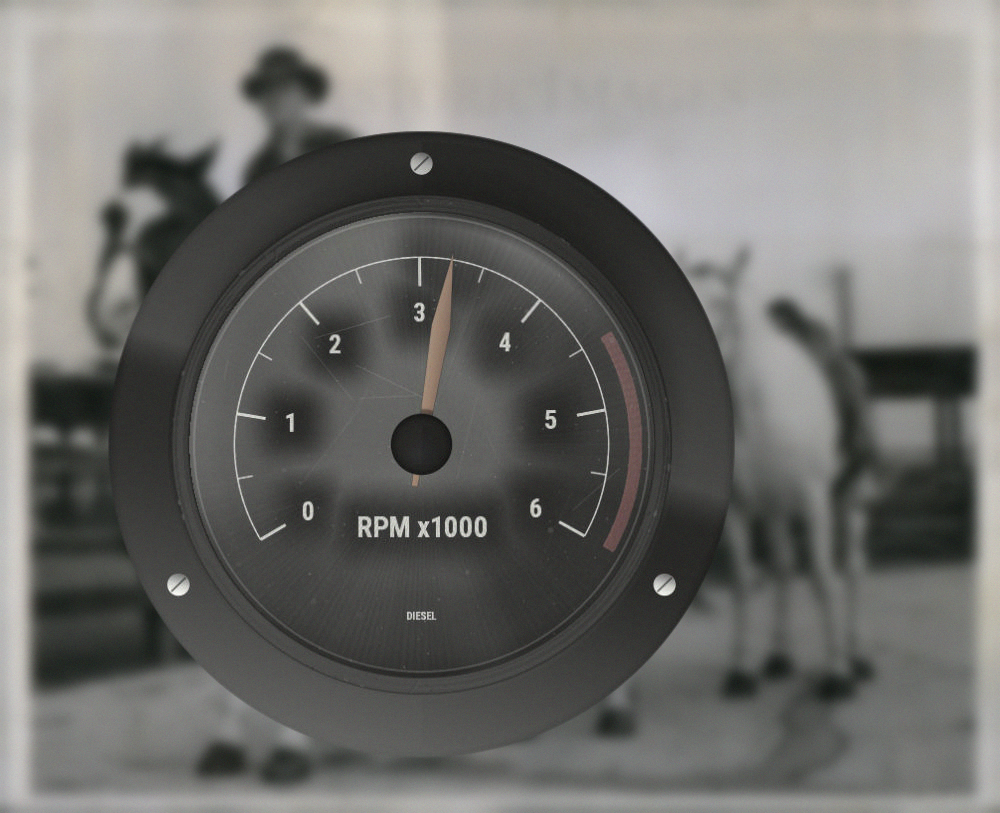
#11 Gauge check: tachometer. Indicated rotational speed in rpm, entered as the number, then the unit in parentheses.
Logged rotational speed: 3250 (rpm)
